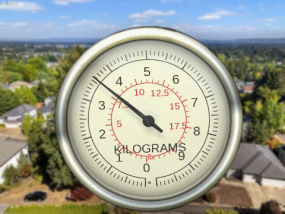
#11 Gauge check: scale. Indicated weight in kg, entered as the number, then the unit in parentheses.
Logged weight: 3.6 (kg)
